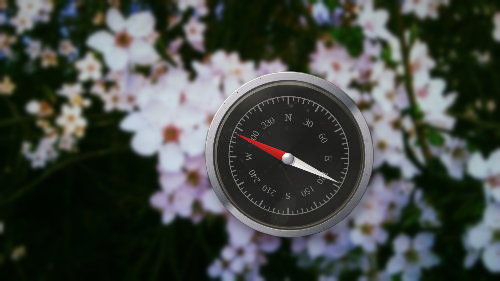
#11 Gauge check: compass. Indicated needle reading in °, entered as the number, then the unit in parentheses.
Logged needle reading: 295 (°)
